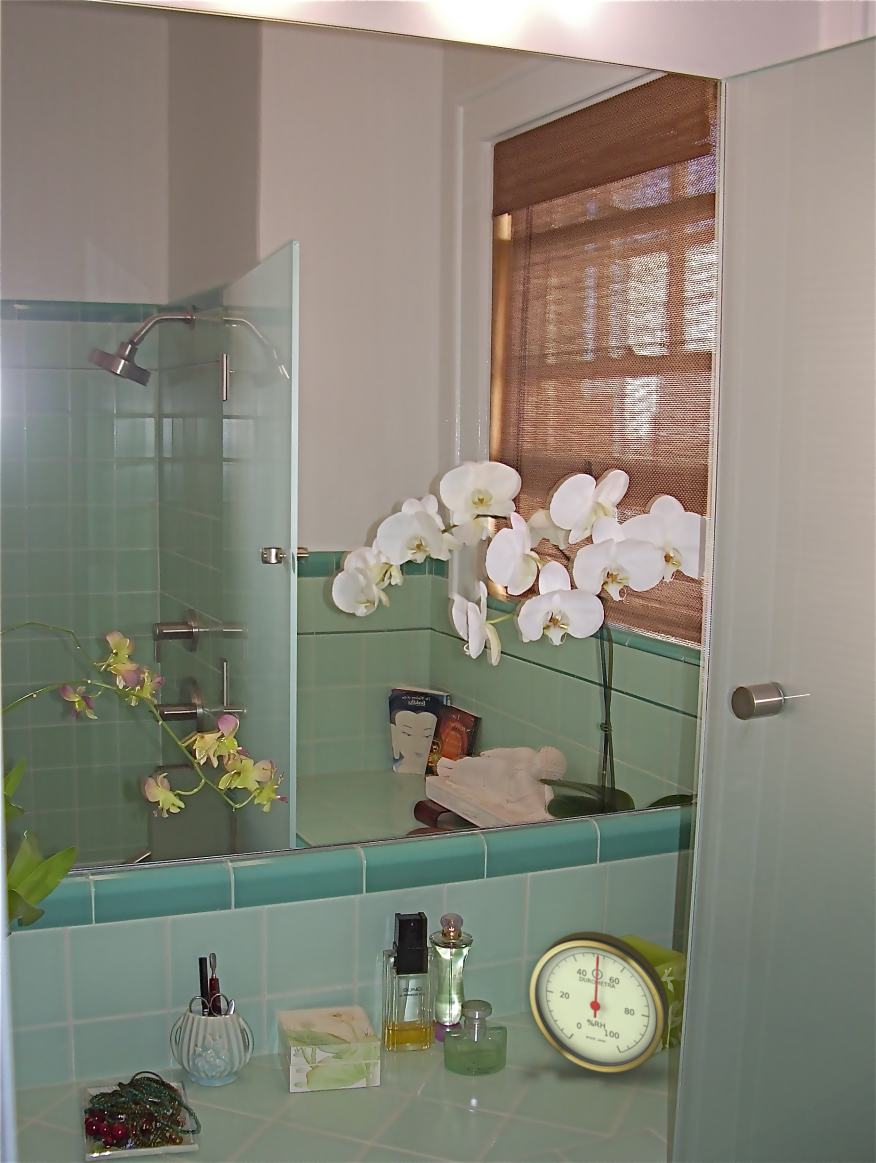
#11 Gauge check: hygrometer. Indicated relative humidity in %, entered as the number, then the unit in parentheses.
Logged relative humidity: 50 (%)
